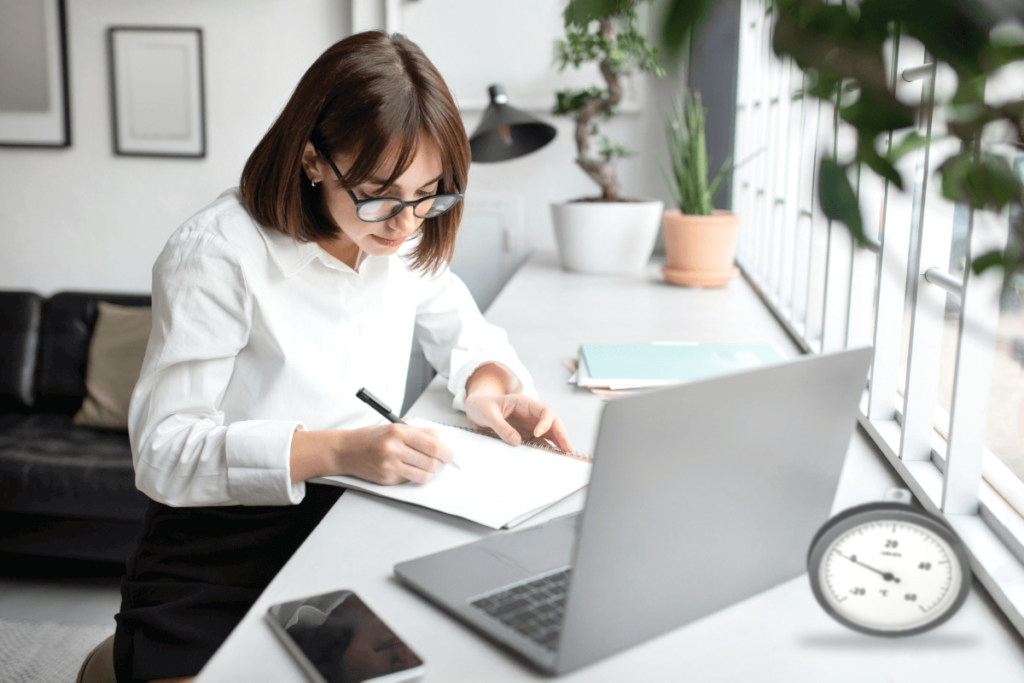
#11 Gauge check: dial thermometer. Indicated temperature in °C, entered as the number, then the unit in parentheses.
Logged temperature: 0 (°C)
